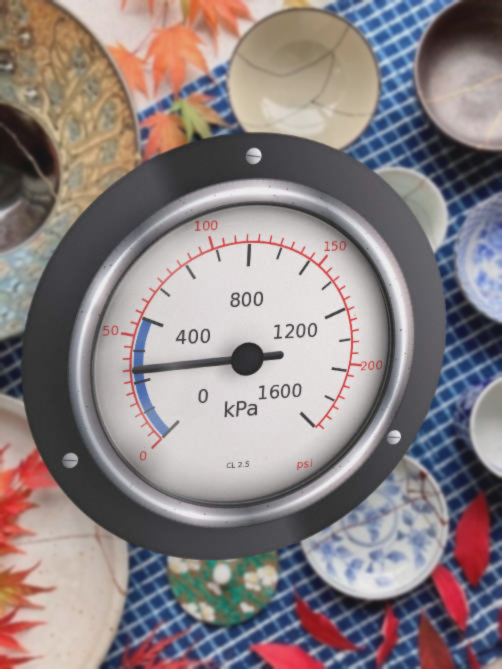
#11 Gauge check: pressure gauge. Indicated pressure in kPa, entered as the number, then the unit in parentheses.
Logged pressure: 250 (kPa)
